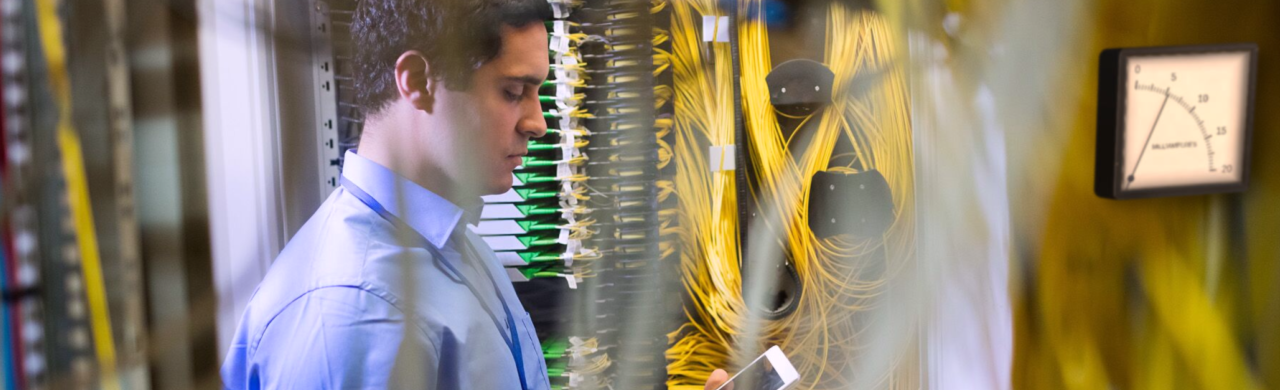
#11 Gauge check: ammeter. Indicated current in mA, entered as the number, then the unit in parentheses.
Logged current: 5 (mA)
